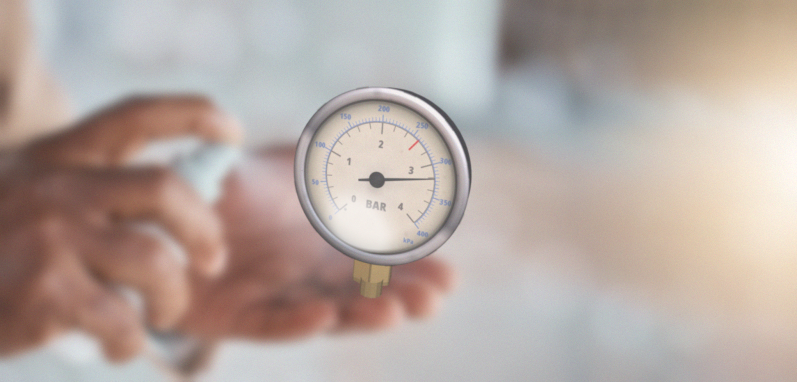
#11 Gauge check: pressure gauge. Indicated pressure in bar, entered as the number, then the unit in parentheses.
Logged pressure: 3.2 (bar)
